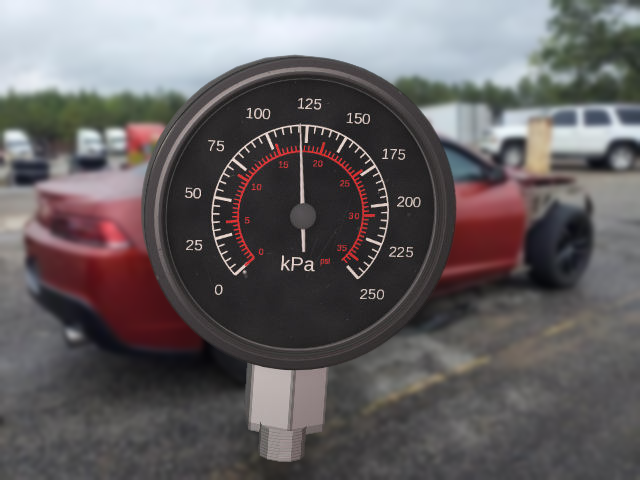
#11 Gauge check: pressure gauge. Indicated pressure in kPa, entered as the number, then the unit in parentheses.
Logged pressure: 120 (kPa)
